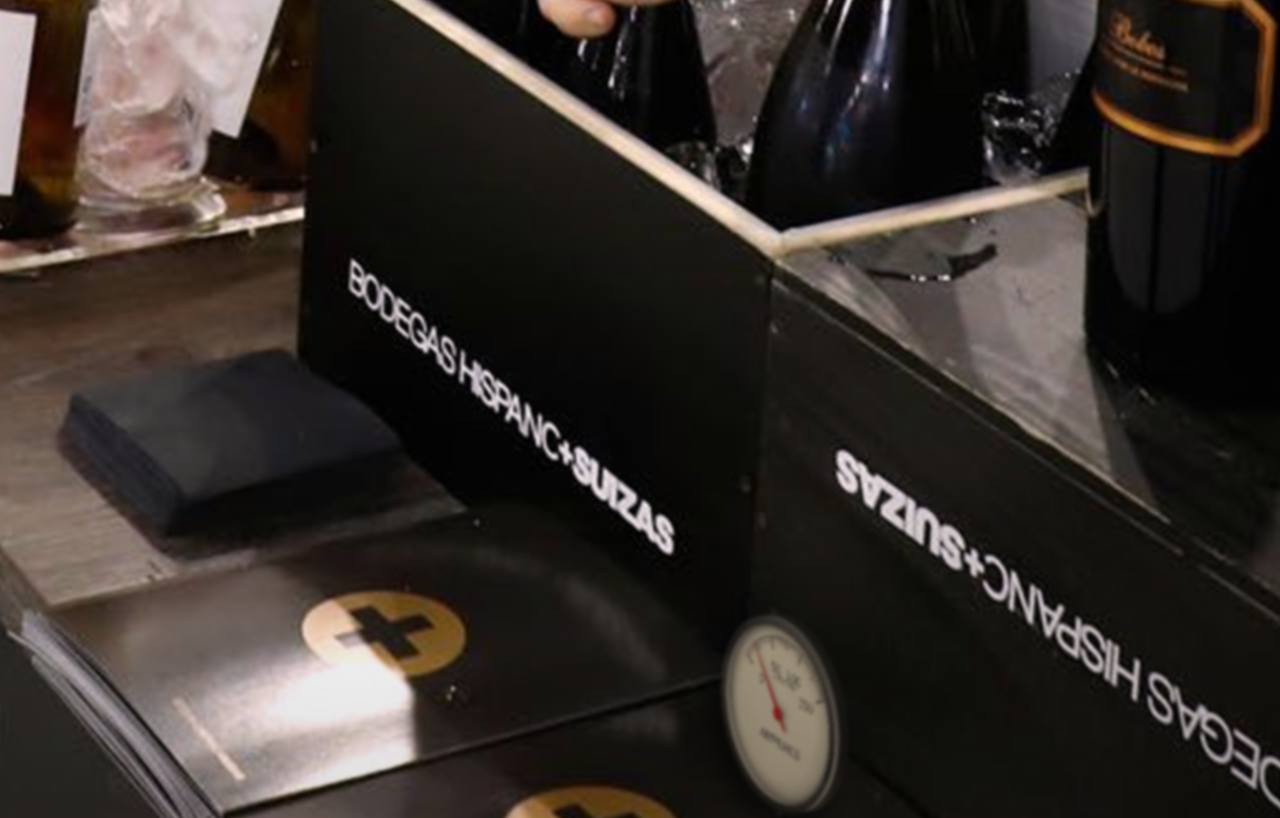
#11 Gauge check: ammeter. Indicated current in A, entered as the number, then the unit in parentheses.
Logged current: 25 (A)
